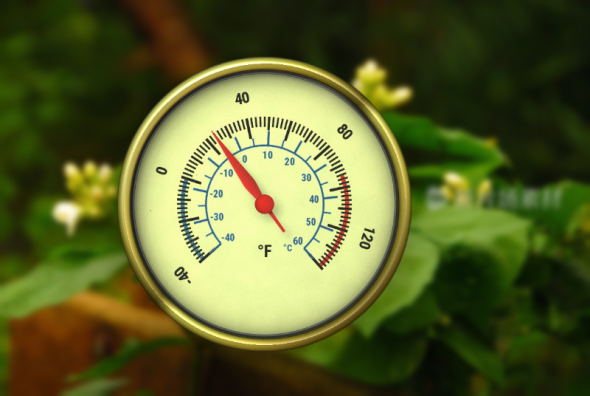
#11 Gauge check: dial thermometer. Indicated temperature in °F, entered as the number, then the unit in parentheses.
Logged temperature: 24 (°F)
